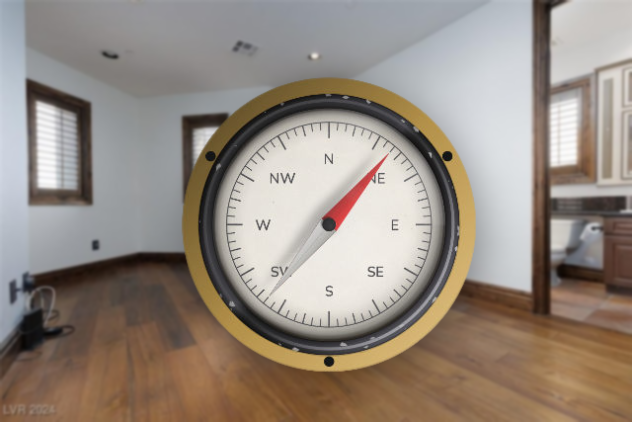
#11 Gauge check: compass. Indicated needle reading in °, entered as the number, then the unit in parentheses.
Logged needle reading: 40 (°)
